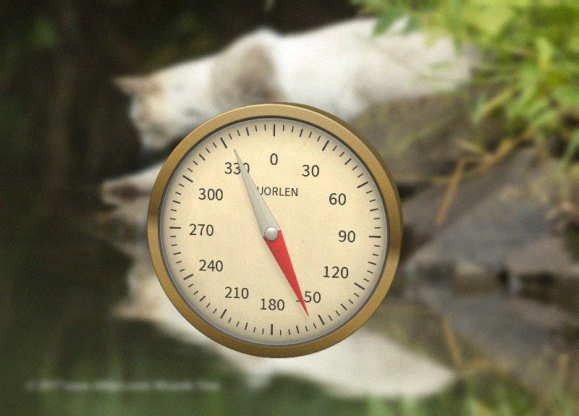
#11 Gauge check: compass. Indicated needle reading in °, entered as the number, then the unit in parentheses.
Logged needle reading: 155 (°)
